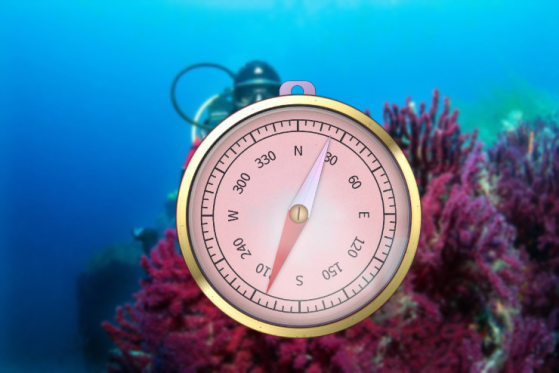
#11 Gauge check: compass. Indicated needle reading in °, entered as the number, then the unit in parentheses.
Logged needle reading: 202.5 (°)
